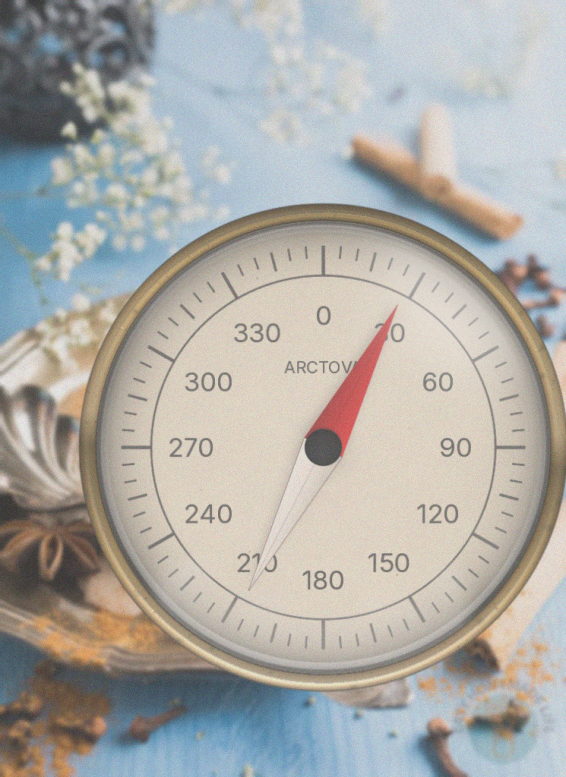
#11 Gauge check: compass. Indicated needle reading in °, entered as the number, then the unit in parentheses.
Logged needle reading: 27.5 (°)
